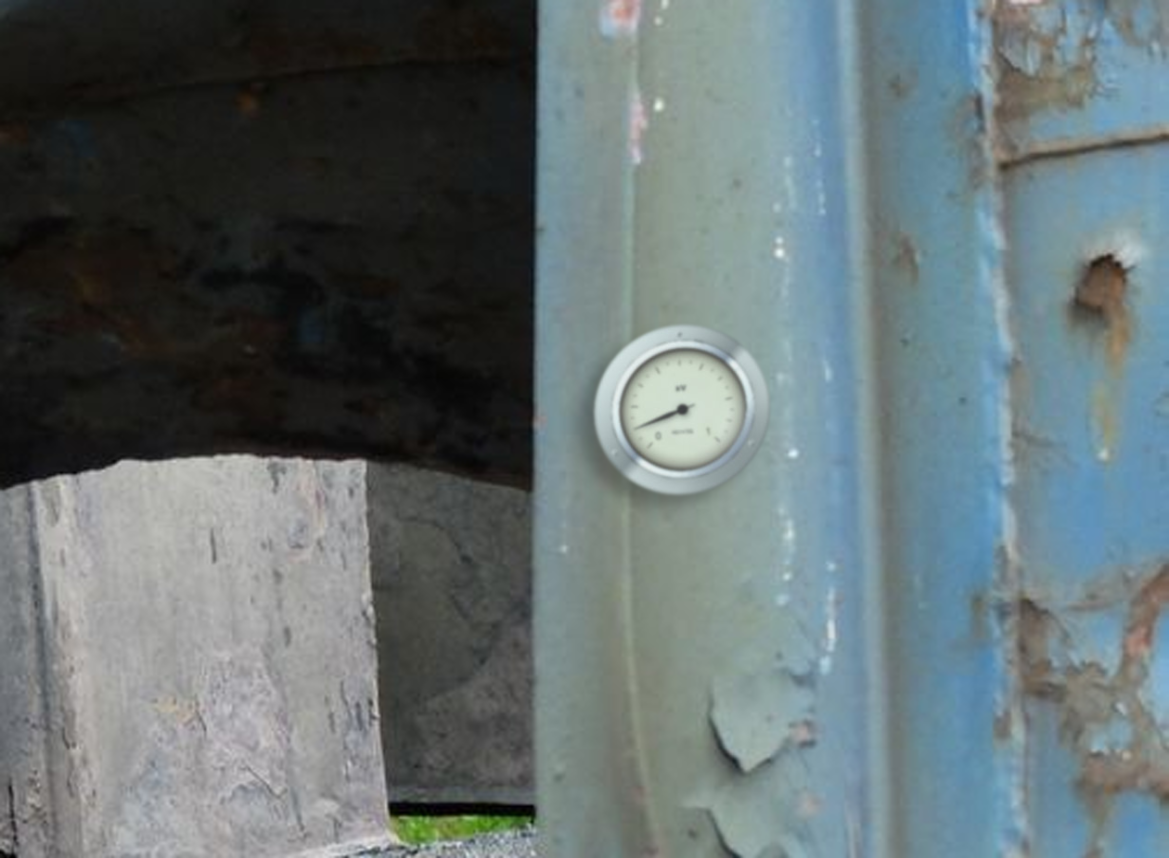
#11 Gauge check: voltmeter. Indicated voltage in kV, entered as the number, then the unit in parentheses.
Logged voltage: 0.1 (kV)
